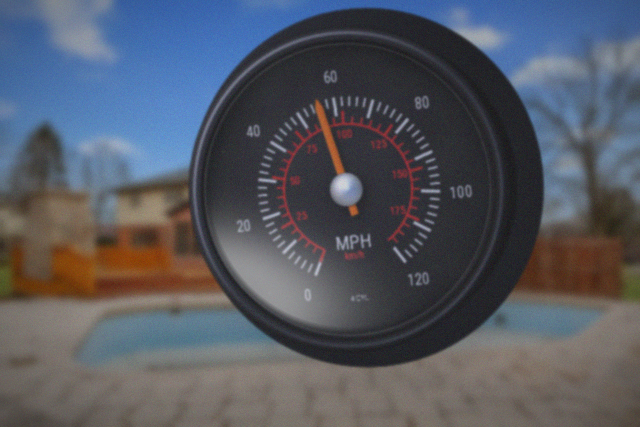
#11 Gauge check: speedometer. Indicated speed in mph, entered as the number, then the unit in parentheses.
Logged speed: 56 (mph)
